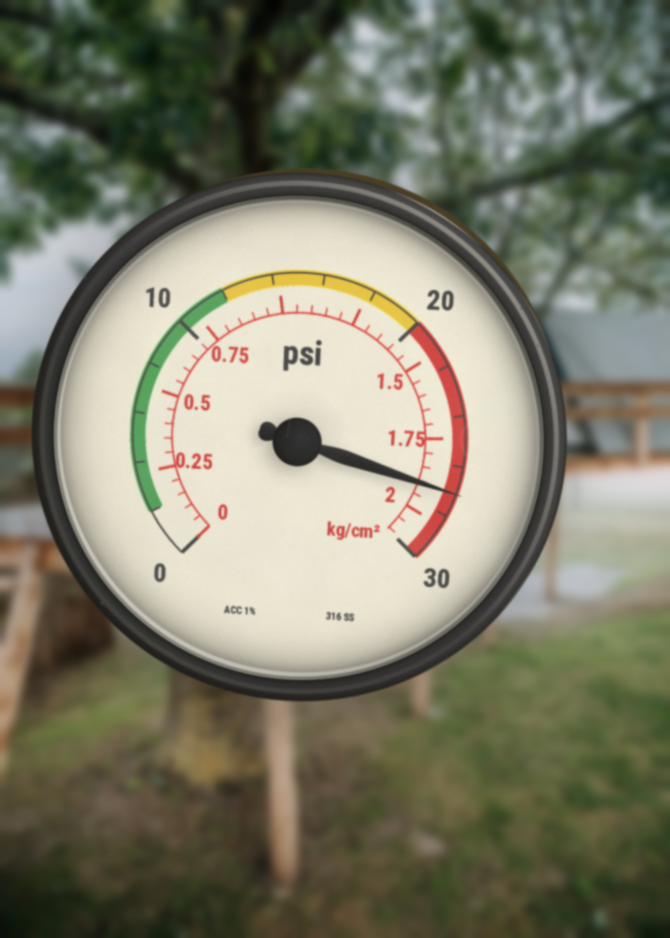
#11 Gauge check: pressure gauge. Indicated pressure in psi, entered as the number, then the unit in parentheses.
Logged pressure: 27 (psi)
